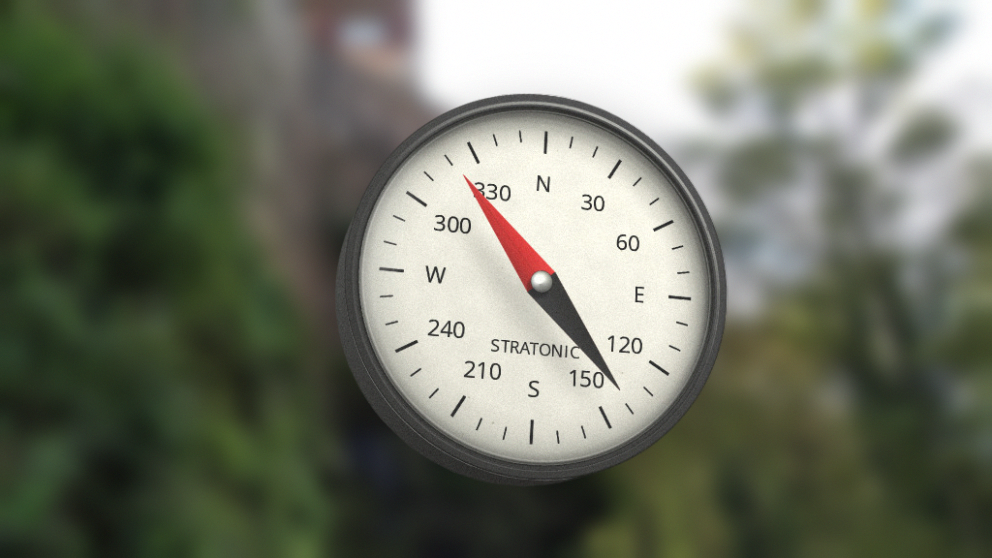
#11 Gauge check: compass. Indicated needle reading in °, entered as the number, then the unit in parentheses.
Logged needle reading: 320 (°)
